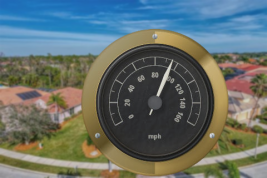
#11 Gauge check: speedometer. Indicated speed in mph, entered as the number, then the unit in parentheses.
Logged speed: 95 (mph)
